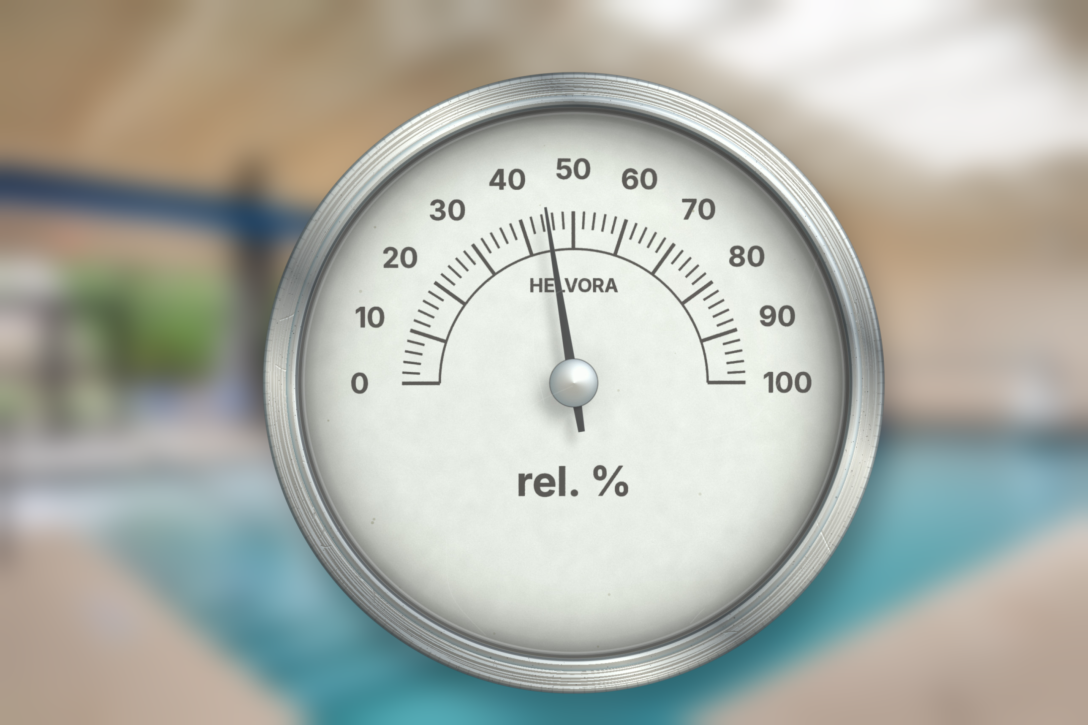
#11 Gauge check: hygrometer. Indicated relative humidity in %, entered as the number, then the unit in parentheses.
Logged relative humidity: 45 (%)
